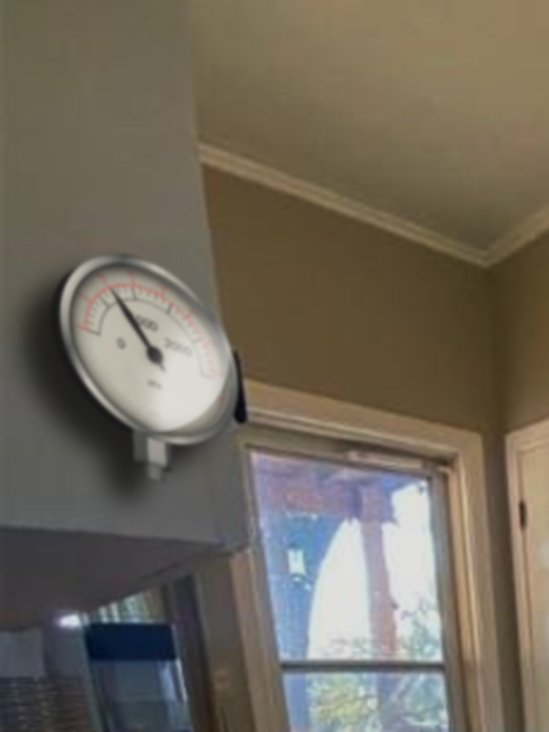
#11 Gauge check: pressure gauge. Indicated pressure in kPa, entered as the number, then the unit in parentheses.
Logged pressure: 700 (kPa)
